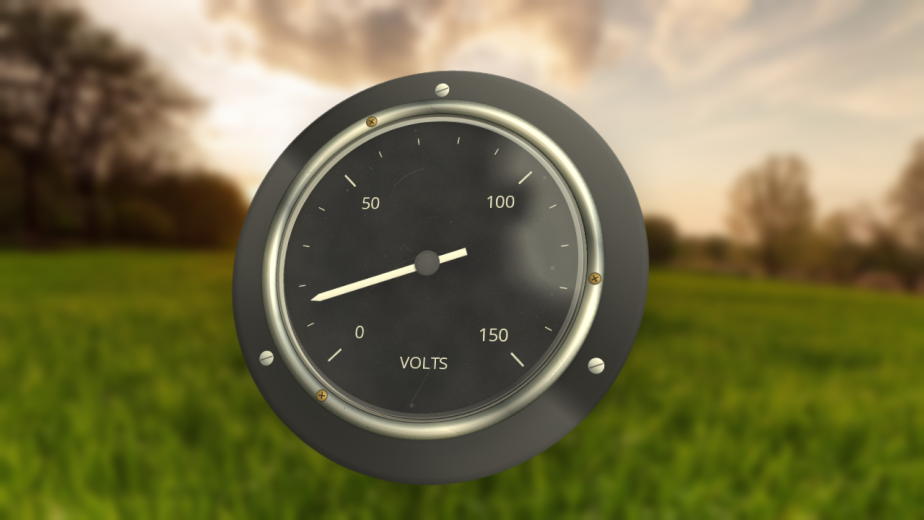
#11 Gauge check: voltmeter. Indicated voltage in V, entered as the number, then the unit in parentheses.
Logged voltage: 15 (V)
